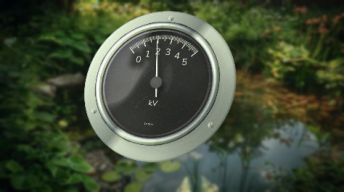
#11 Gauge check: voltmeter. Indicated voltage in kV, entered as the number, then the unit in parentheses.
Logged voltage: 2 (kV)
